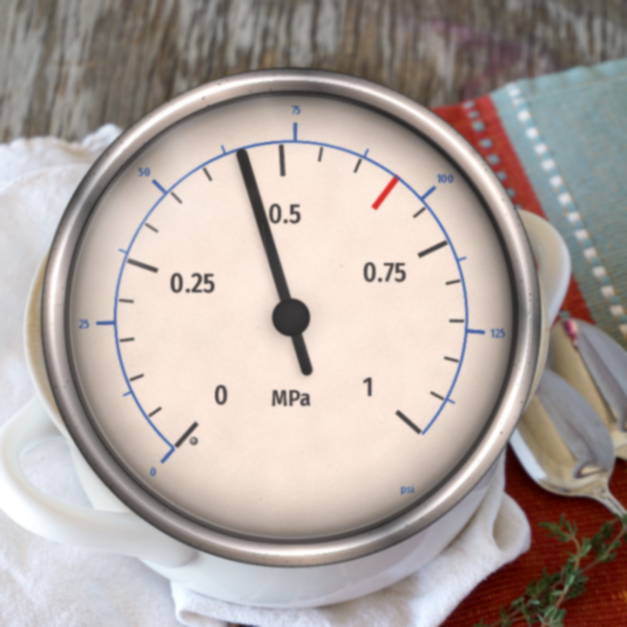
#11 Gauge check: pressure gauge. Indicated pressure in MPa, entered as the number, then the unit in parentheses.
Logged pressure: 0.45 (MPa)
